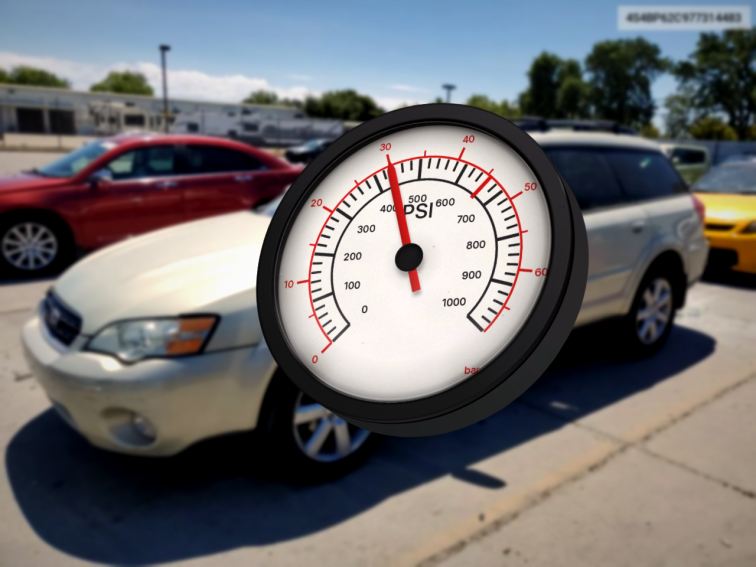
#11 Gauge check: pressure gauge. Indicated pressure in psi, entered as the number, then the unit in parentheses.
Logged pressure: 440 (psi)
